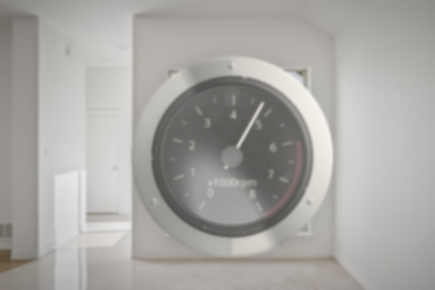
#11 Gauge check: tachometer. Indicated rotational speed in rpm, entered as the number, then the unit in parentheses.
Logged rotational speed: 4750 (rpm)
